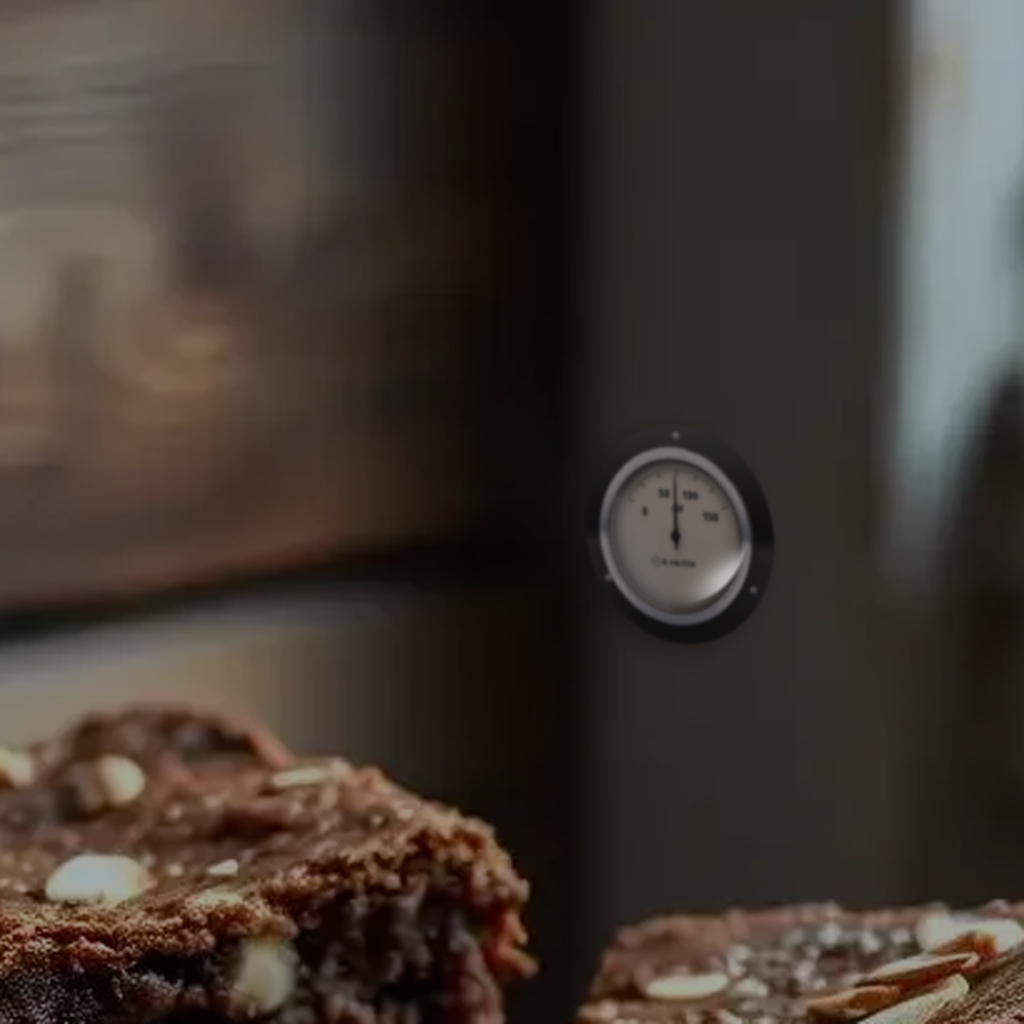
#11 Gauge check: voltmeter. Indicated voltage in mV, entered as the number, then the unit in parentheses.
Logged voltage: 75 (mV)
